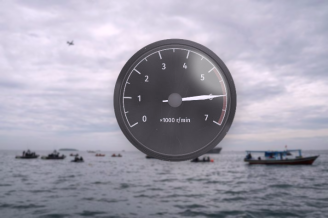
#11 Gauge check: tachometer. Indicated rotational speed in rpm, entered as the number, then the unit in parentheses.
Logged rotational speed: 6000 (rpm)
